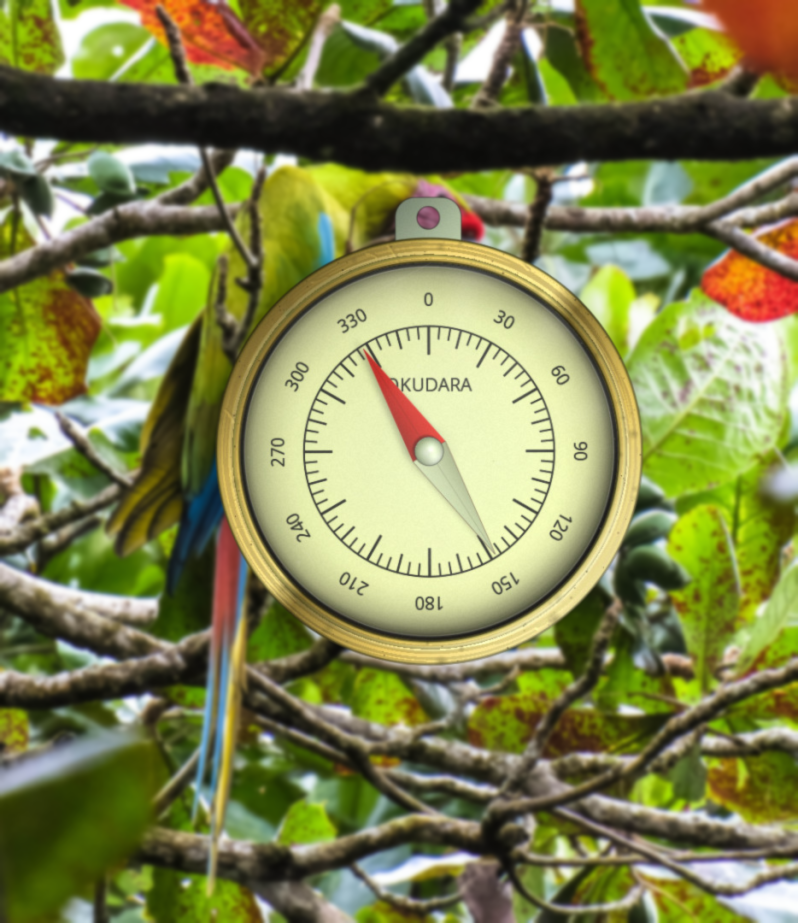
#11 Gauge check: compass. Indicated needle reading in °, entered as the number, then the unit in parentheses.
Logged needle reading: 327.5 (°)
